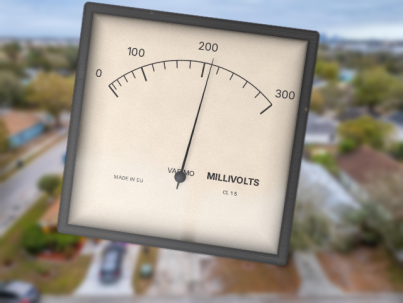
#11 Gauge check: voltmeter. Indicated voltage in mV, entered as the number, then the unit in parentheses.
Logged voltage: 210 (mV)
